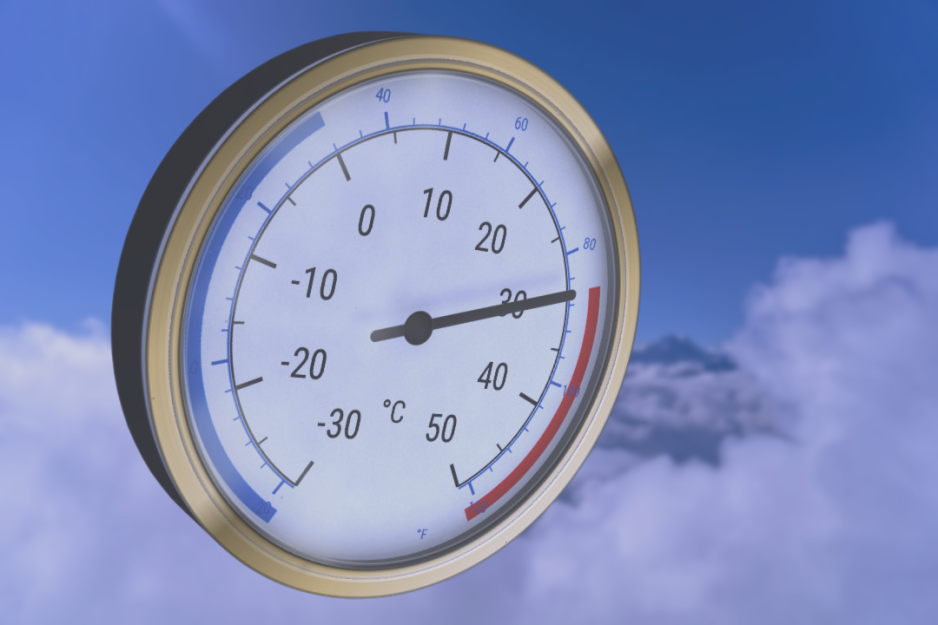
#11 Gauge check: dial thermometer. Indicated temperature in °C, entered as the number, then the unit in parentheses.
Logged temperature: 30 (°C)
